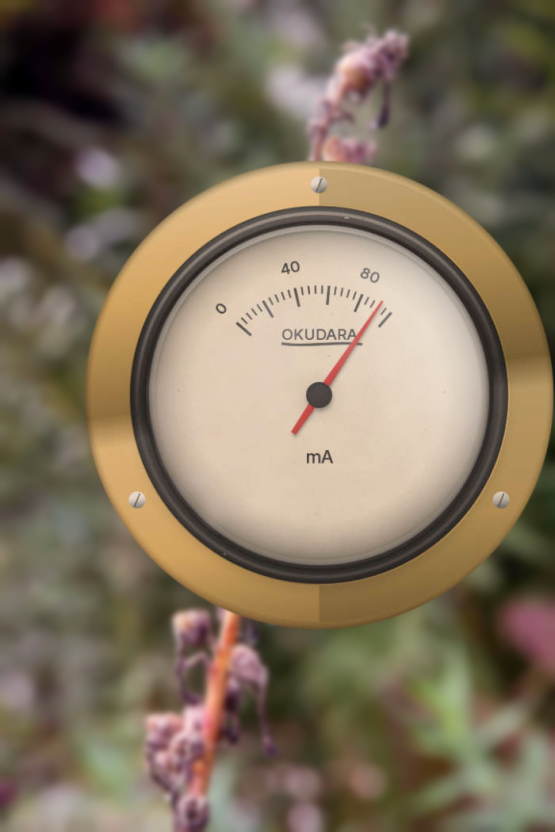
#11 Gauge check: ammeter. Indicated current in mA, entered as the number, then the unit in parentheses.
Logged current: 92 (mA)
